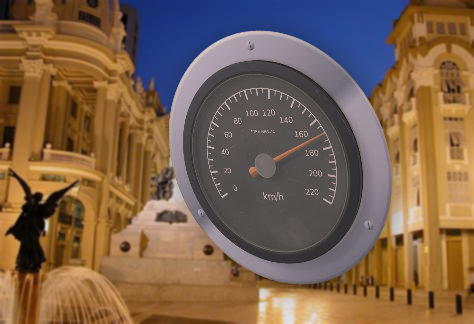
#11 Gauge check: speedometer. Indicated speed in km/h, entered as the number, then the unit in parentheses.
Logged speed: 170 (km/h)
